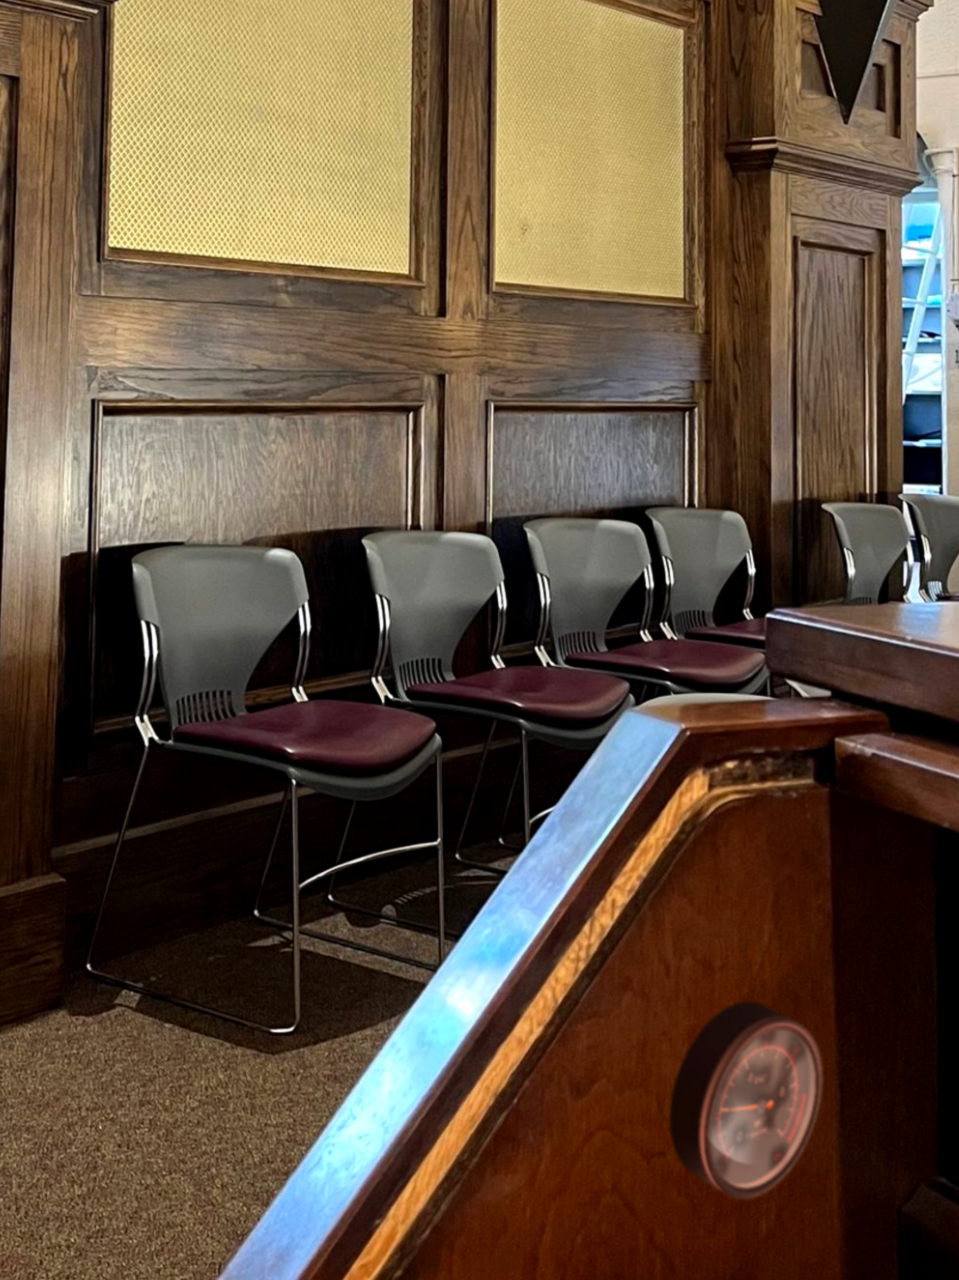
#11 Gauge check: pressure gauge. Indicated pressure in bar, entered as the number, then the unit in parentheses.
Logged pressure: 2 (bar)
